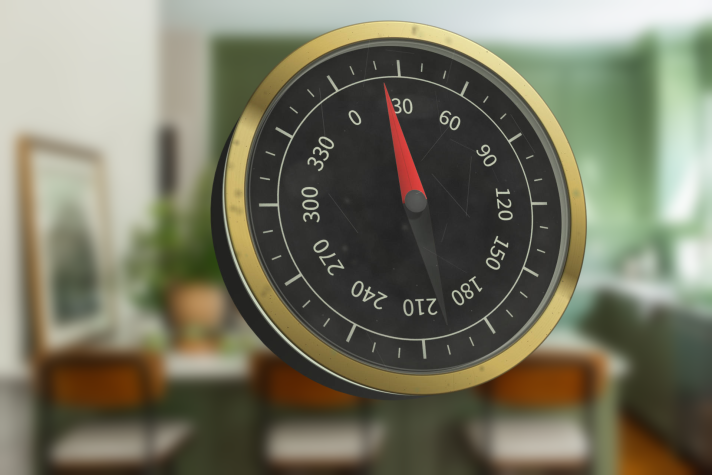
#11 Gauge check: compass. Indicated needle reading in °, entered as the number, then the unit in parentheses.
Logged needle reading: 20 (°)
